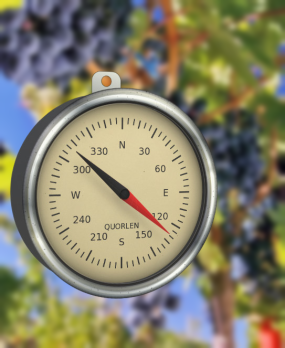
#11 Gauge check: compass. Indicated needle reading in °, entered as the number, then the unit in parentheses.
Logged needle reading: 130 (°)
